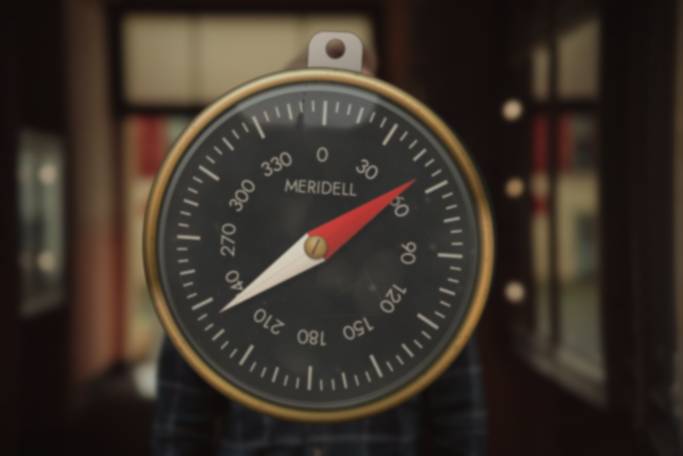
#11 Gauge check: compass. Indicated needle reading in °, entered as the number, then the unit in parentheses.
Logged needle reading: 52.5 (°)
